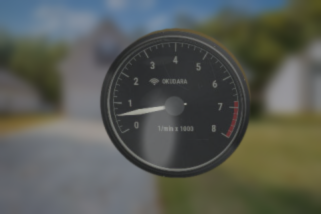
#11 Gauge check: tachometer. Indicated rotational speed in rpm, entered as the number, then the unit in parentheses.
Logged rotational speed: 600 (rpm)
